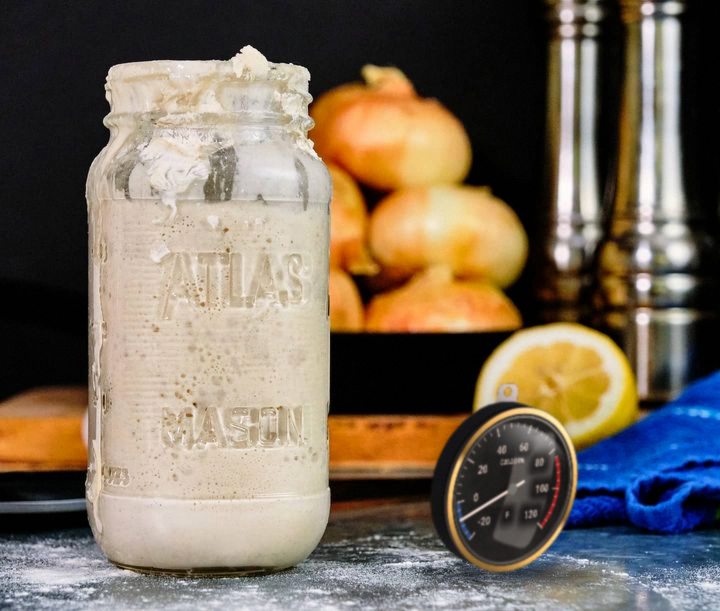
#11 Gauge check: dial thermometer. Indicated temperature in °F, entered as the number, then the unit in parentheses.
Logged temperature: -8 (°F)
